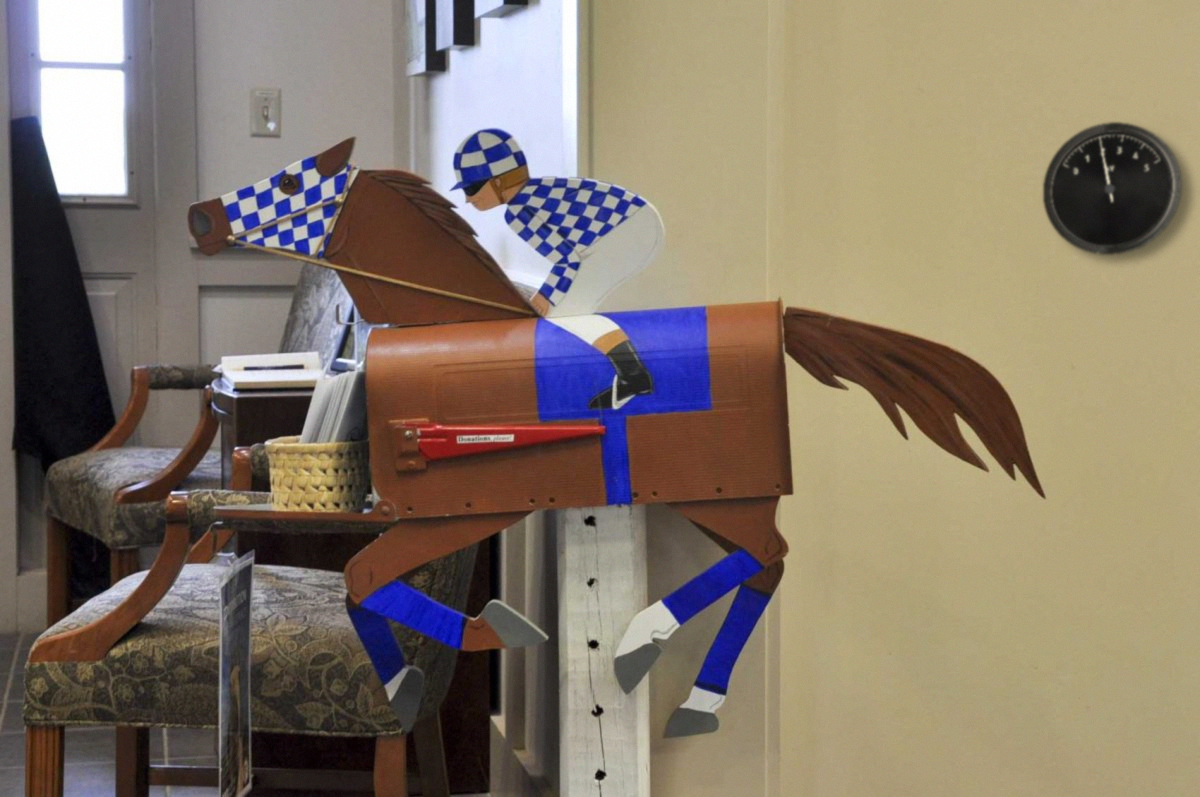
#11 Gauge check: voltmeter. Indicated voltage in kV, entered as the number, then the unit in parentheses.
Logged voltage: 2 (kV)
